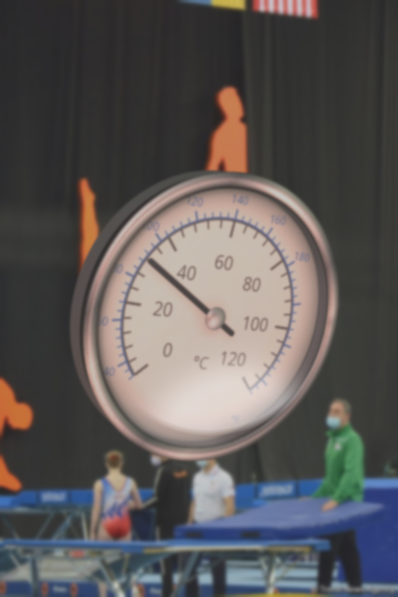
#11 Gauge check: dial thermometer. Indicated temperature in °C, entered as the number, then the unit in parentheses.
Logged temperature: 32 (°C)
